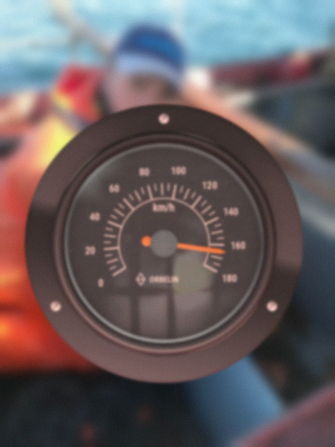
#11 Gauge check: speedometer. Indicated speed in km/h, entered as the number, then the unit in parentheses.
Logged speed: 165 (km/h)
